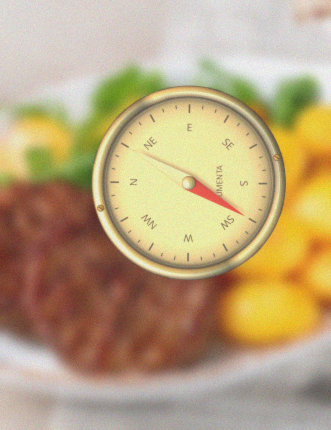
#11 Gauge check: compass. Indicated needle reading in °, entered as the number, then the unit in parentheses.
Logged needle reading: 210 (°)
